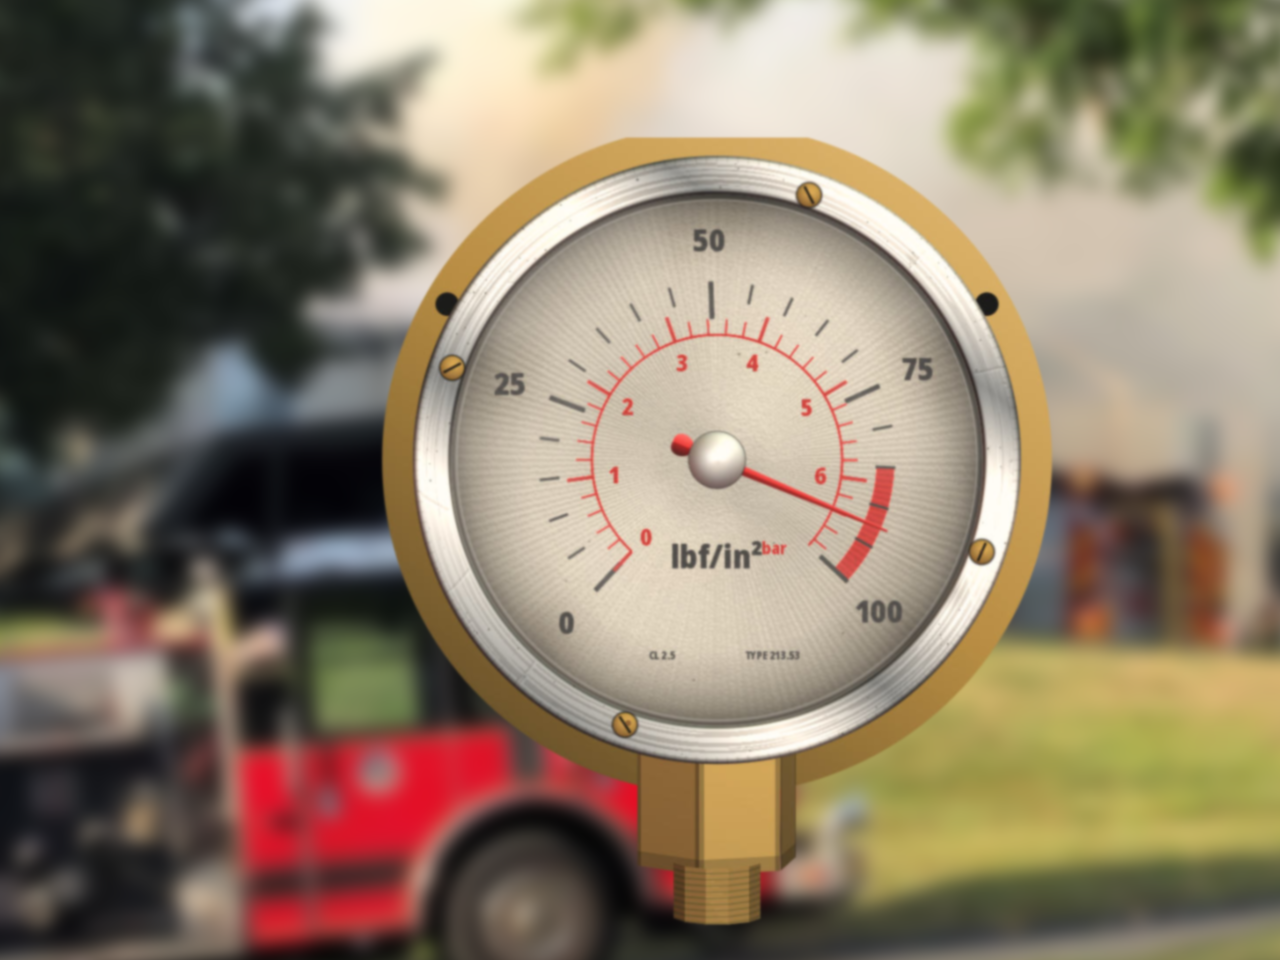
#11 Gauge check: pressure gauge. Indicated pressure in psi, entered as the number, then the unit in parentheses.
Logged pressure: 92.5 (psi)
